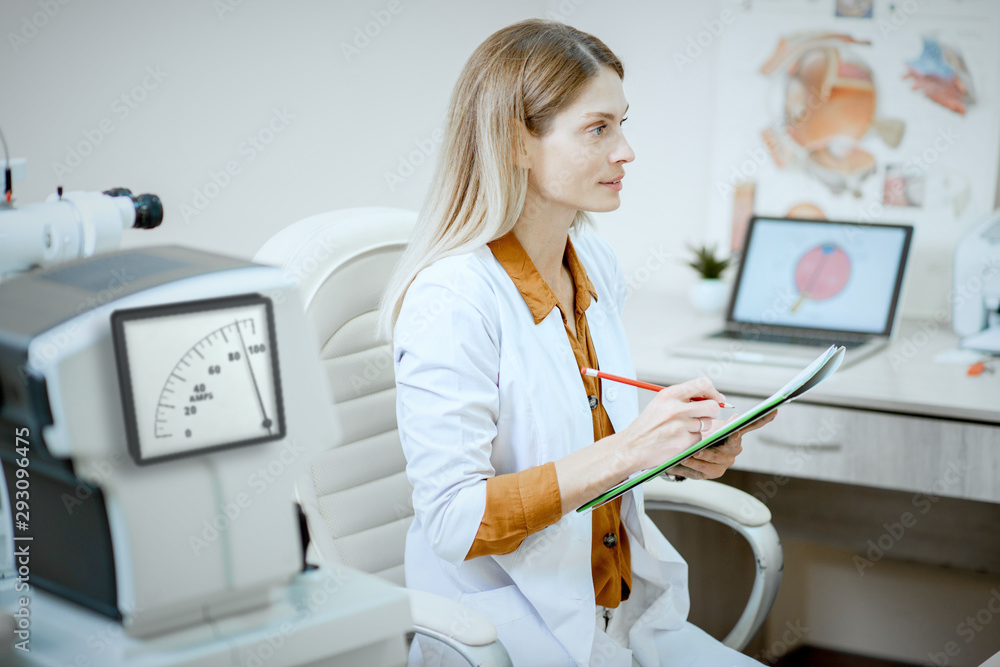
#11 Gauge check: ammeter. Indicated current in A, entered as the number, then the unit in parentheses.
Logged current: 90 (A)
